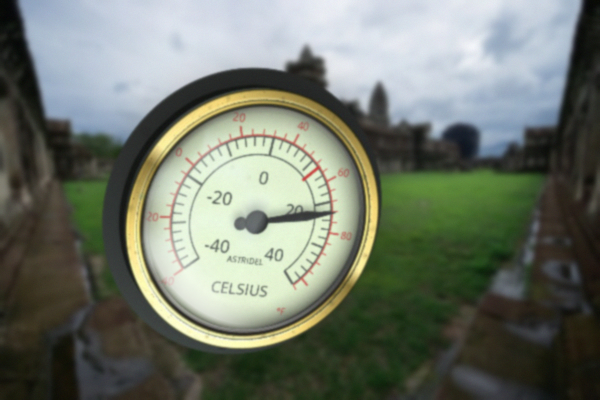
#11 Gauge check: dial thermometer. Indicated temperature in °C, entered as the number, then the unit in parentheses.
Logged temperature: 22 (°C)
